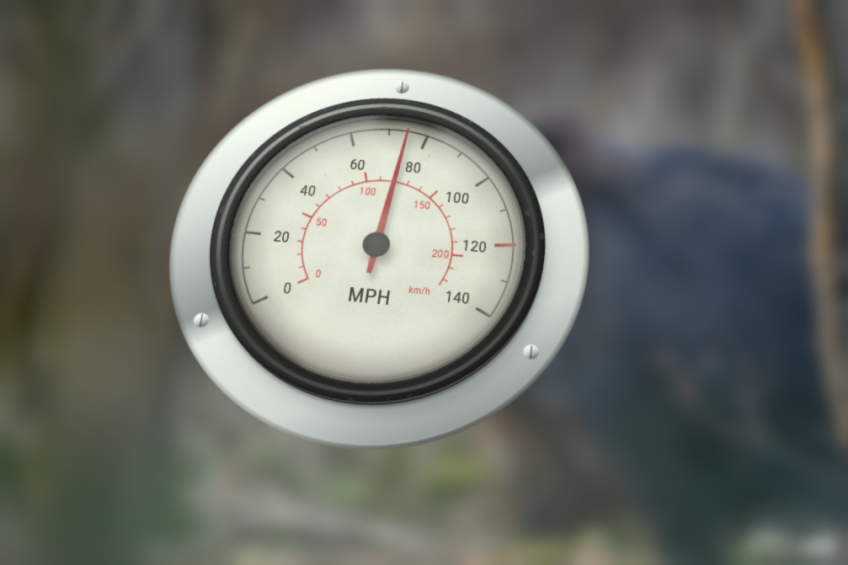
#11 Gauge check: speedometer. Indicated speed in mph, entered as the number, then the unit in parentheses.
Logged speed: 75 (mph)
